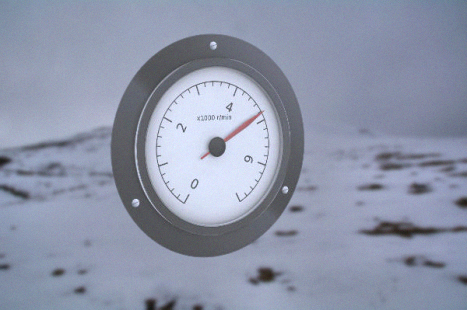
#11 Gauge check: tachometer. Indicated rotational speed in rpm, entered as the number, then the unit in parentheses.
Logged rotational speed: 4800 (rpm)
